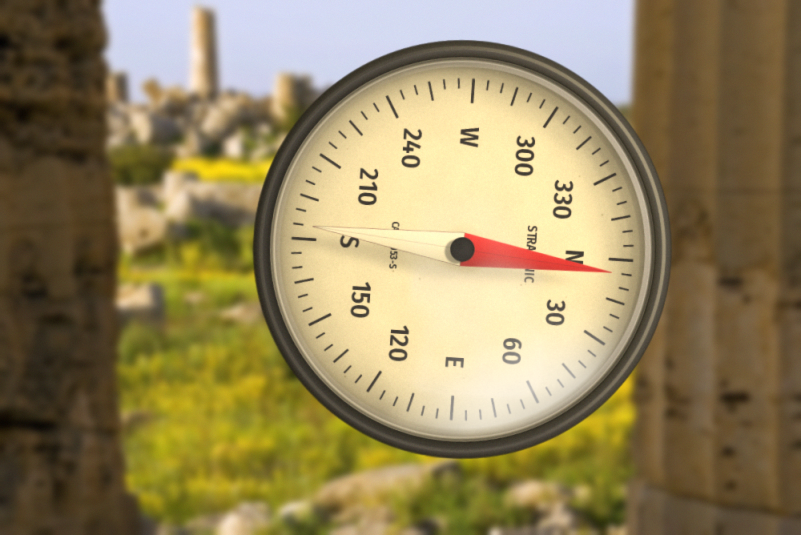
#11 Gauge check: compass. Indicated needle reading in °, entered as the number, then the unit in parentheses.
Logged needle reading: 5 (°)
